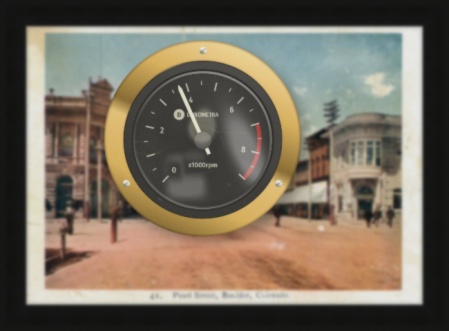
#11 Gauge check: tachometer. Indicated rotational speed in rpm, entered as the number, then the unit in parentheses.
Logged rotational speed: 3750 (rpm)
